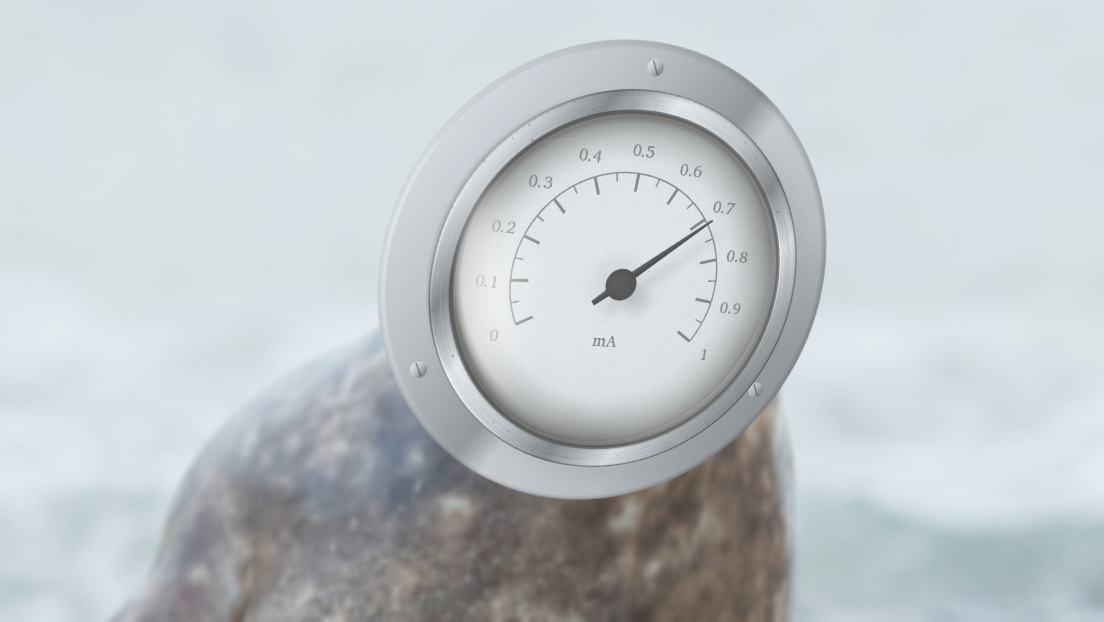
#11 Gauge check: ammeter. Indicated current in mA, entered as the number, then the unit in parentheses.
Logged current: 0.7 (mA)
